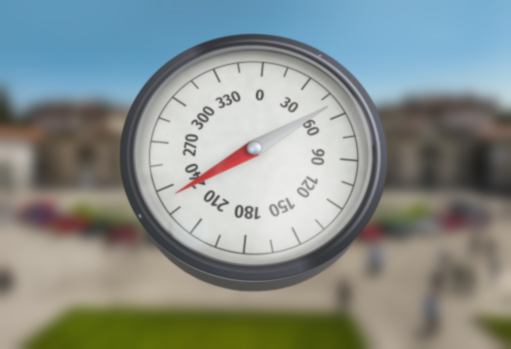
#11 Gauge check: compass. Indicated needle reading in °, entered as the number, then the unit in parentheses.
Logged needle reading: 232.5 (°)
